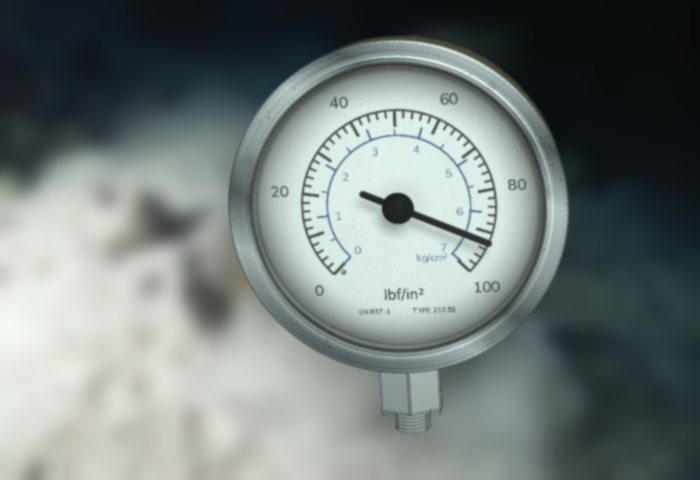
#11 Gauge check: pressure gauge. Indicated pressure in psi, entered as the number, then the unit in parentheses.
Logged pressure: 92 (psi)
